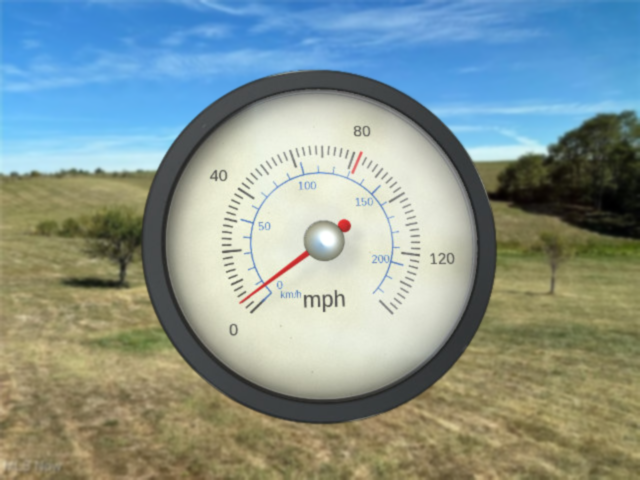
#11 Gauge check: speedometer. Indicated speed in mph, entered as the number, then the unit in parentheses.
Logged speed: 4 (mph)
